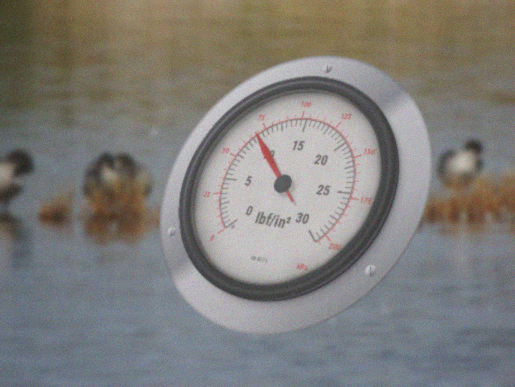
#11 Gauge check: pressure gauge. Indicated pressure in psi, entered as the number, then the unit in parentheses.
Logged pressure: 10 (psi)
